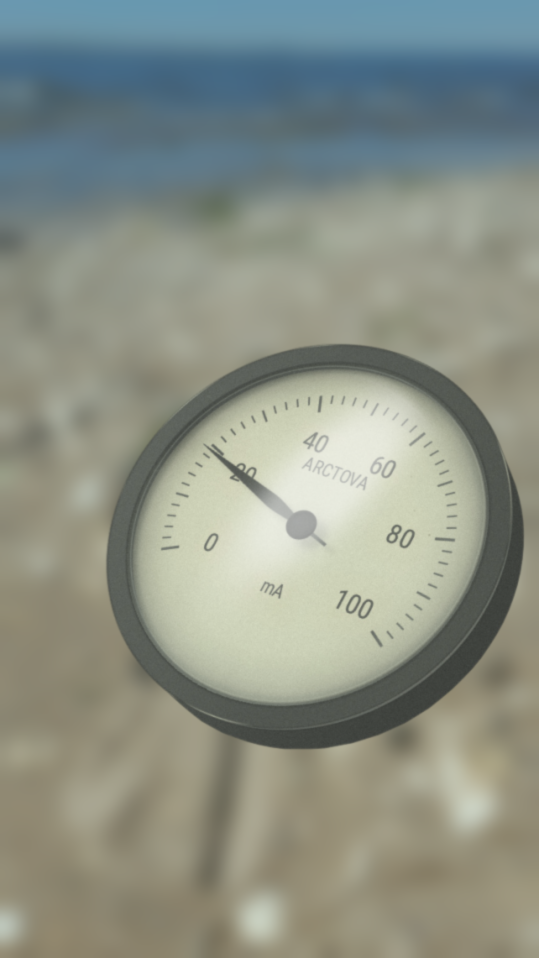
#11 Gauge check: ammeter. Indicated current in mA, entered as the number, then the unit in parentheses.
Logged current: 19 (mA)
